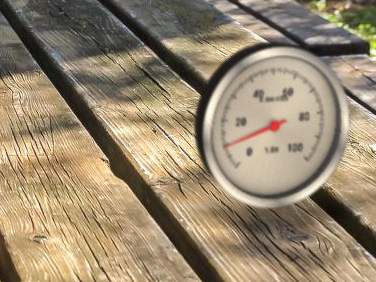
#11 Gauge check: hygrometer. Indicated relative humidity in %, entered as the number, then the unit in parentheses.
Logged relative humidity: 10 (%)
